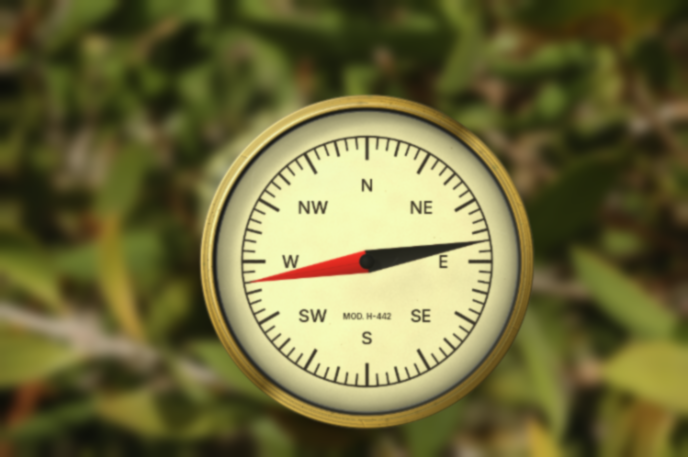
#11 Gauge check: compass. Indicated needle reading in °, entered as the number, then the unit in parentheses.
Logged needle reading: 260 (°)
